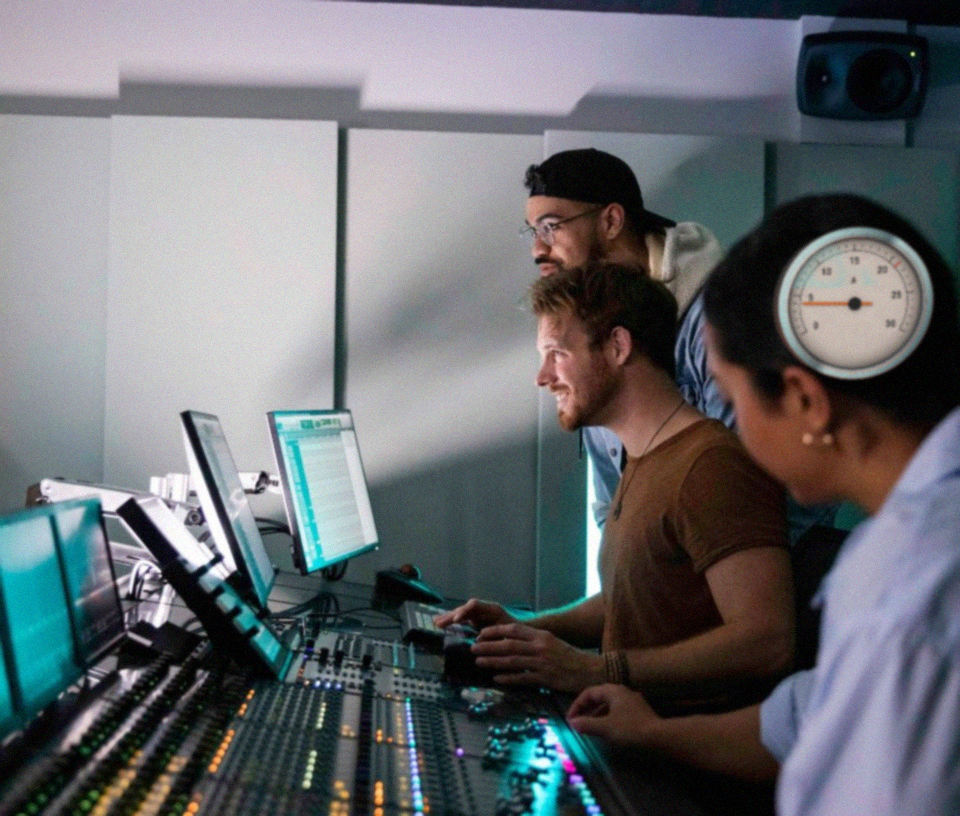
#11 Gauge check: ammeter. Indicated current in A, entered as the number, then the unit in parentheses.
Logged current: 4 (A)
